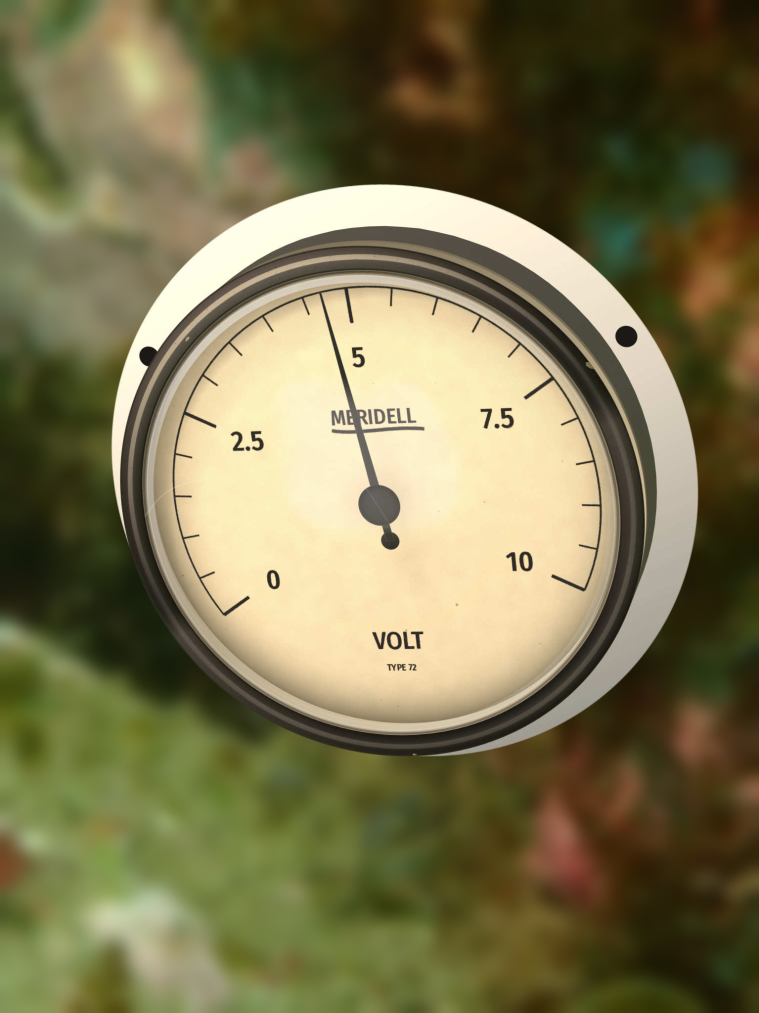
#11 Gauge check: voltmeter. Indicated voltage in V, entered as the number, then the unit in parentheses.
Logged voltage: 4.75 (V)
